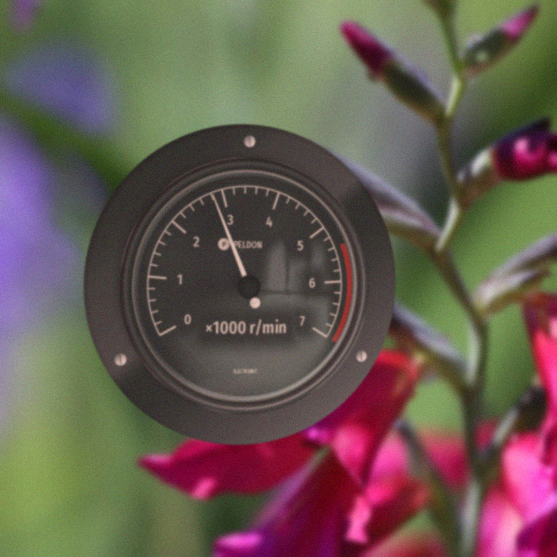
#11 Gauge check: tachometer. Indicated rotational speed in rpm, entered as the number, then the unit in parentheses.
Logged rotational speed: 2800 (rpm)
